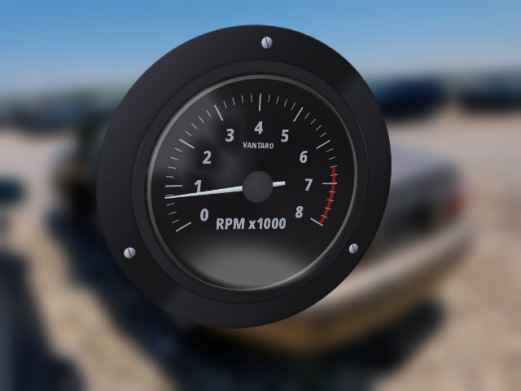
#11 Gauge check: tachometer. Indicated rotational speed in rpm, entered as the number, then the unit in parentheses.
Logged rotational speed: 800 (rpm)
